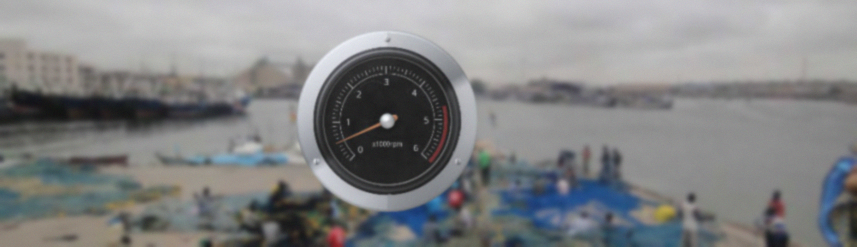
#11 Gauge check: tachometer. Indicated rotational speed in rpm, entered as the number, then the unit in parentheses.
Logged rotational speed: 500 (rpm)
